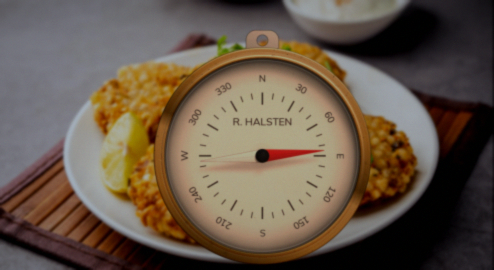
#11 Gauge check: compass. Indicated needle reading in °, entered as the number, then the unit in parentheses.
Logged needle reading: 85 (°)
